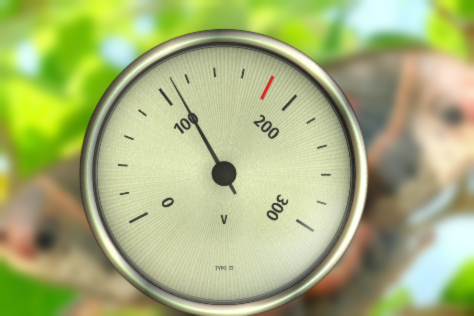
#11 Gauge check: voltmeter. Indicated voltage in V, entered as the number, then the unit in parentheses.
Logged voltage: 110 (V)
